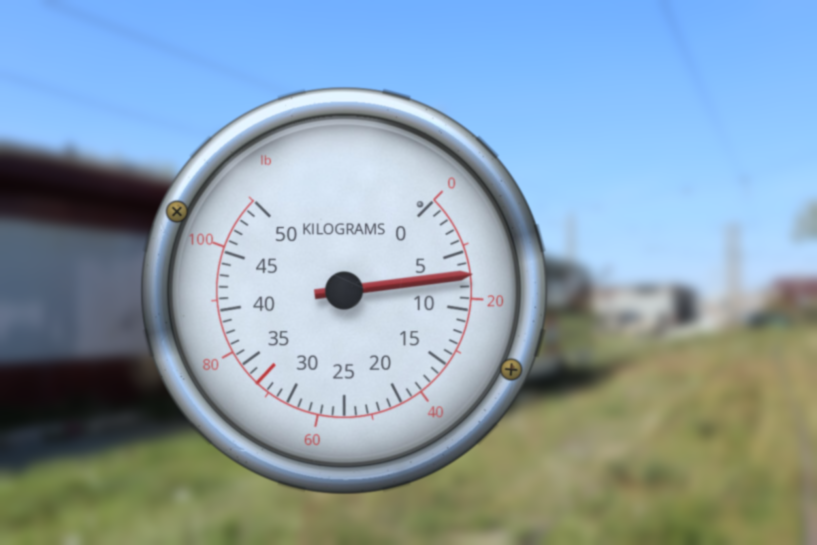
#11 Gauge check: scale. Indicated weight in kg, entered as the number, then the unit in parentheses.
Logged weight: 7 (kg)
